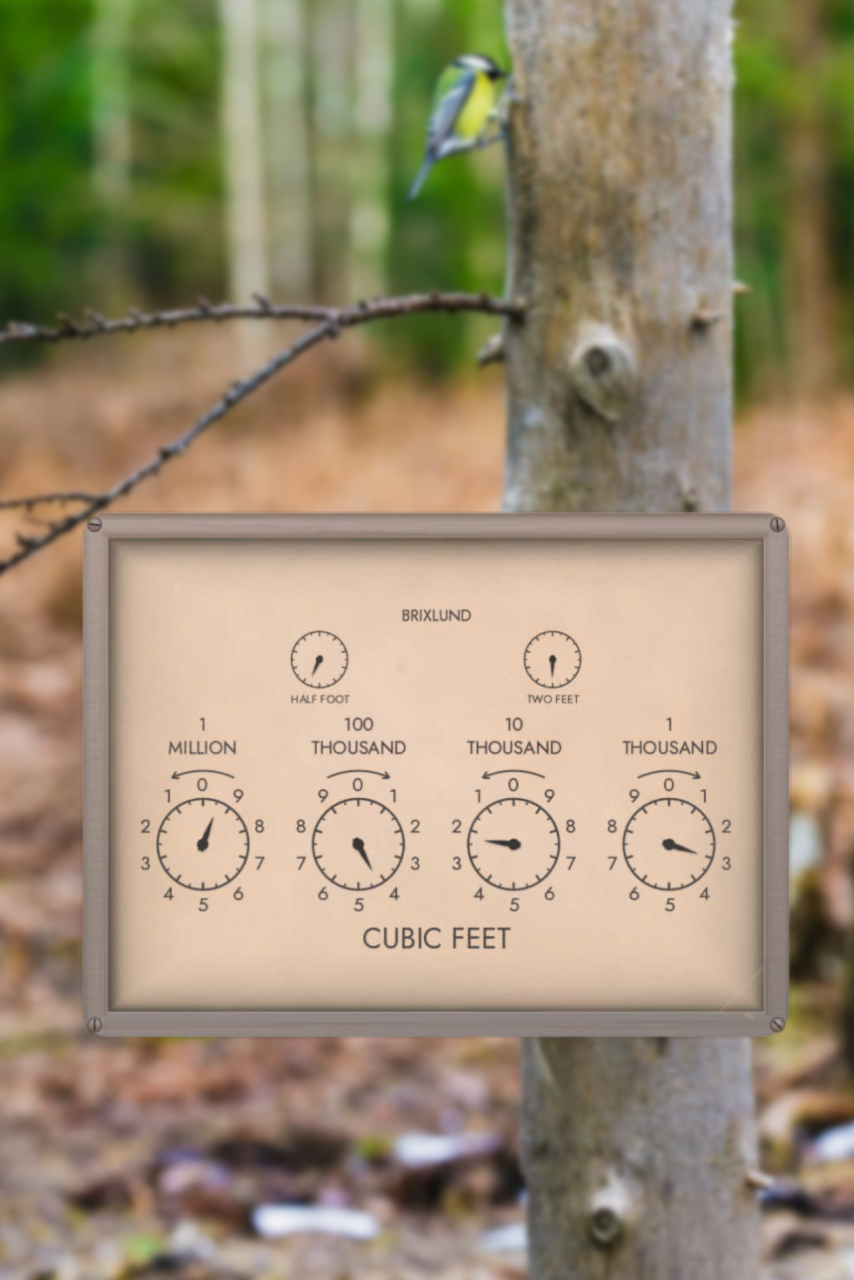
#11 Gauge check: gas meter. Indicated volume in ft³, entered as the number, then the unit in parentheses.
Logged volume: 942300 (ft³)
